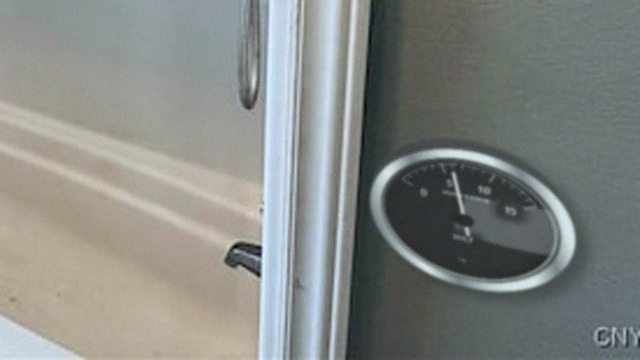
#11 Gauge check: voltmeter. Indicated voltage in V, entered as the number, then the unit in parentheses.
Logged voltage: 6 (V)
